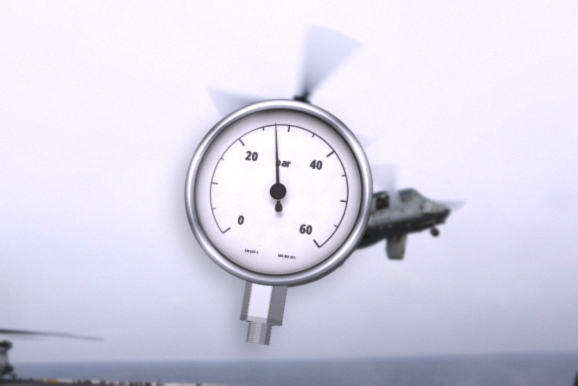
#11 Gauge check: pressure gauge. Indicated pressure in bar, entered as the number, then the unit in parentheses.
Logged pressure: 27.5 (bar)
